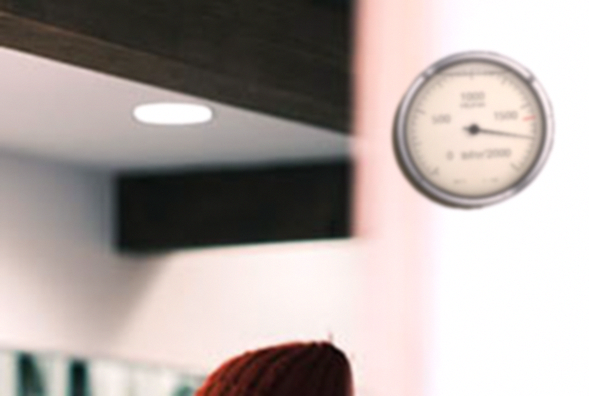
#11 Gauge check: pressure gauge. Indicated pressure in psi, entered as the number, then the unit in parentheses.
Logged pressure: 1750 (psi)
